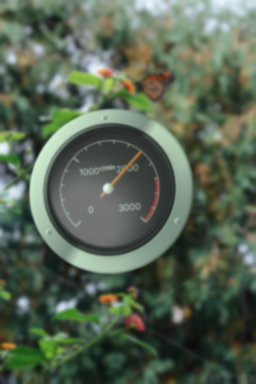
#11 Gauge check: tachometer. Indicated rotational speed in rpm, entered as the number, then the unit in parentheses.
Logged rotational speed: 2000 (rpm)
